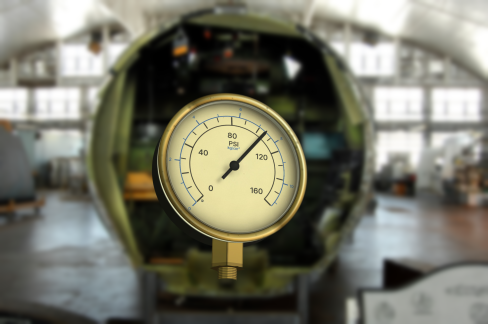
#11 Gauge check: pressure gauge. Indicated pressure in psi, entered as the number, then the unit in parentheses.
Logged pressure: 105 (psi)
